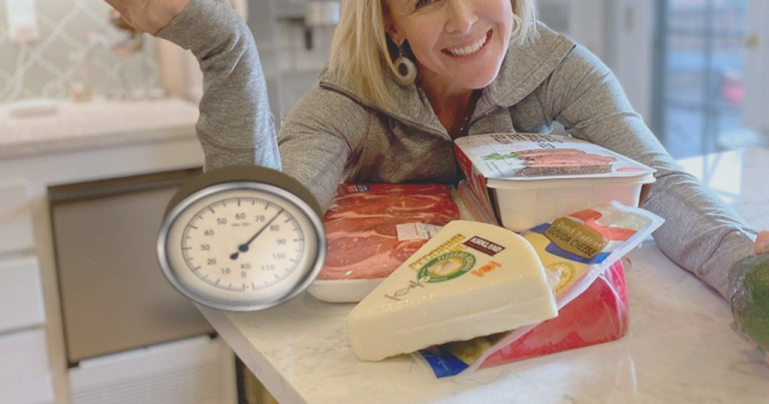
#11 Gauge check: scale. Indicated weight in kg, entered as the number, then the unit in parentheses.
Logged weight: 75 (kg)
